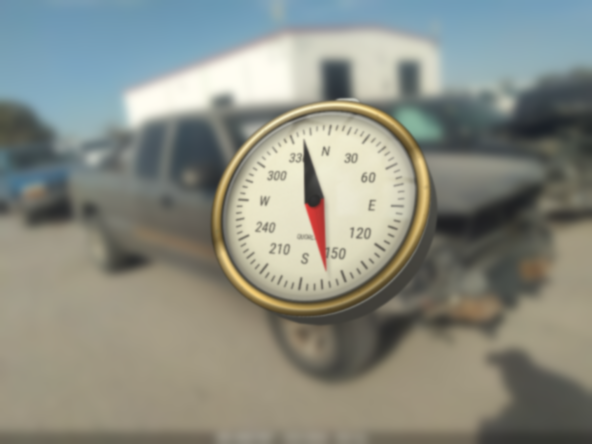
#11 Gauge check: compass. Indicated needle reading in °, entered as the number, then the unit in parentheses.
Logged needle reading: 160 (°)
